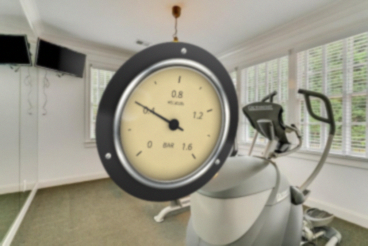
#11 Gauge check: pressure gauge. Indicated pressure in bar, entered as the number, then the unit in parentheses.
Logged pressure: 0.4 (bar)
